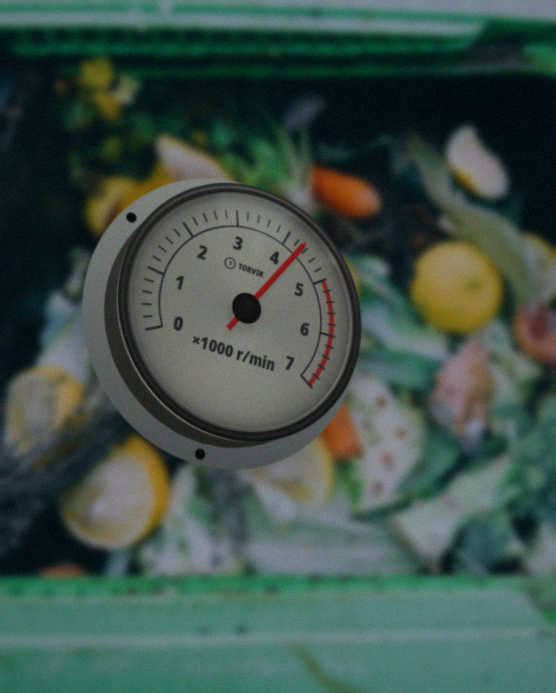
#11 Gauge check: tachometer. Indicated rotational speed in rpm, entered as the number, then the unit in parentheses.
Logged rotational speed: 4300 (rpm)
